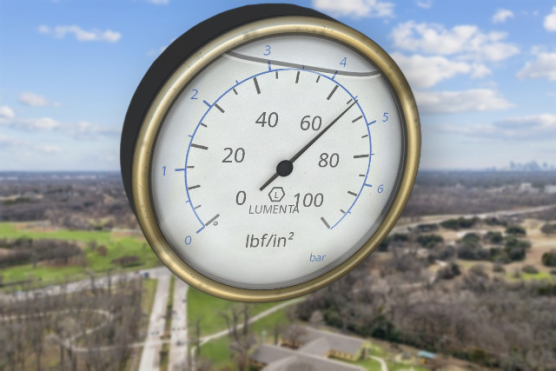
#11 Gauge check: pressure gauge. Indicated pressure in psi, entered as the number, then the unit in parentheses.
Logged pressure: 65 (psi)
